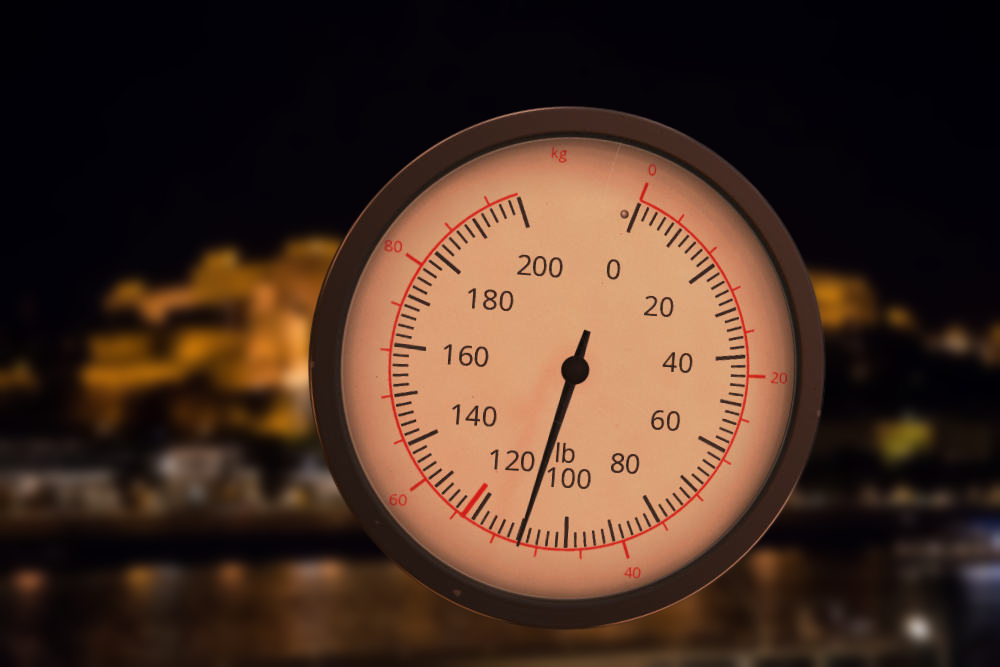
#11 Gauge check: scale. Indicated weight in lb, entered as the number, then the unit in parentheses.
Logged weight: 110 (lb)
